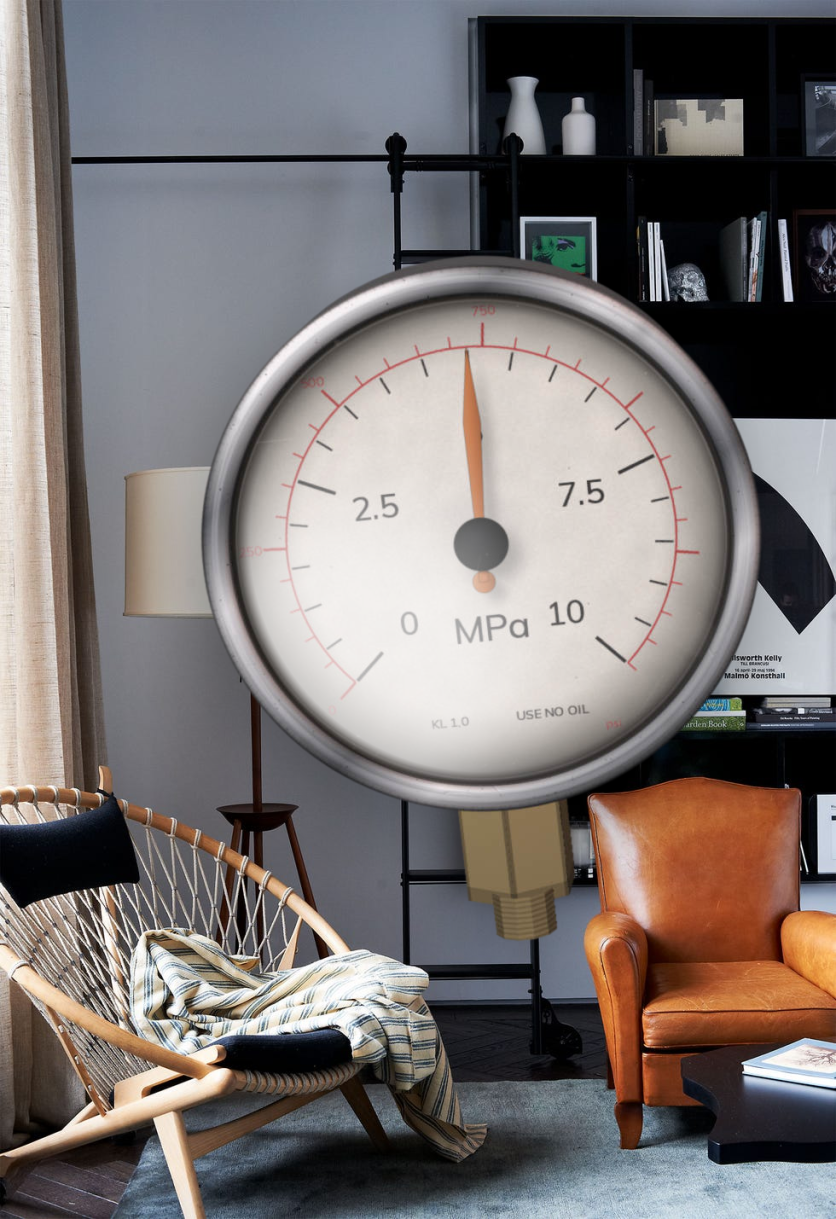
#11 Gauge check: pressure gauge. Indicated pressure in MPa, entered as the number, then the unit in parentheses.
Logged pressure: 5 (MPa)
